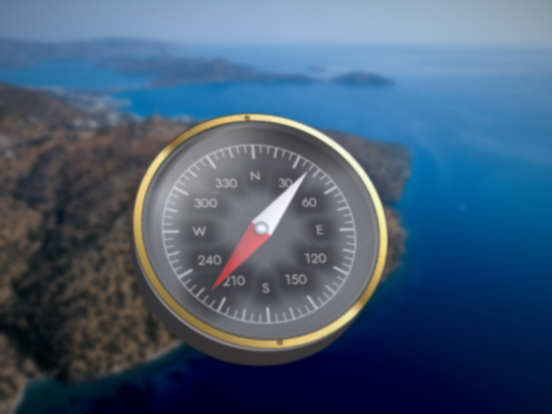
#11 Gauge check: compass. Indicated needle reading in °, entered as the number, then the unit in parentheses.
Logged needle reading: 220 (°)
